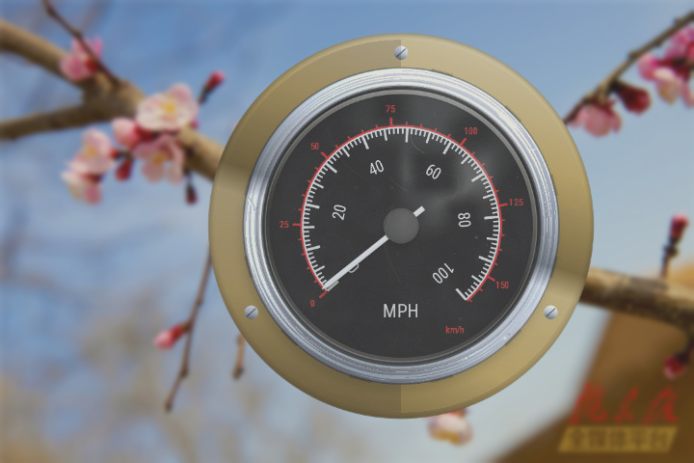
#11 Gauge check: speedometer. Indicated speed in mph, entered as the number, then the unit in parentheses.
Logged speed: 1 (mph)
